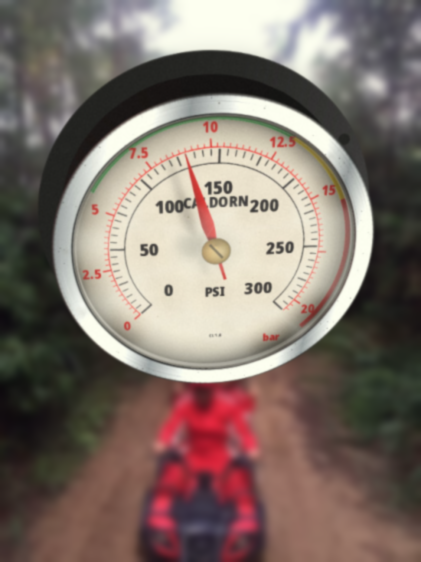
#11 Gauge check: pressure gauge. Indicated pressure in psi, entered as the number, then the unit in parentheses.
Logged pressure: 130 (psi)
